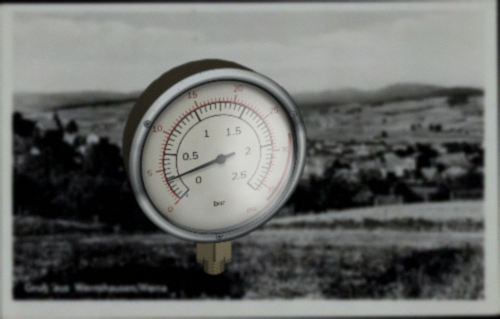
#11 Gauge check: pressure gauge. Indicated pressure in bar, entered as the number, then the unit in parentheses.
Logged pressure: 0.25 (bar)
